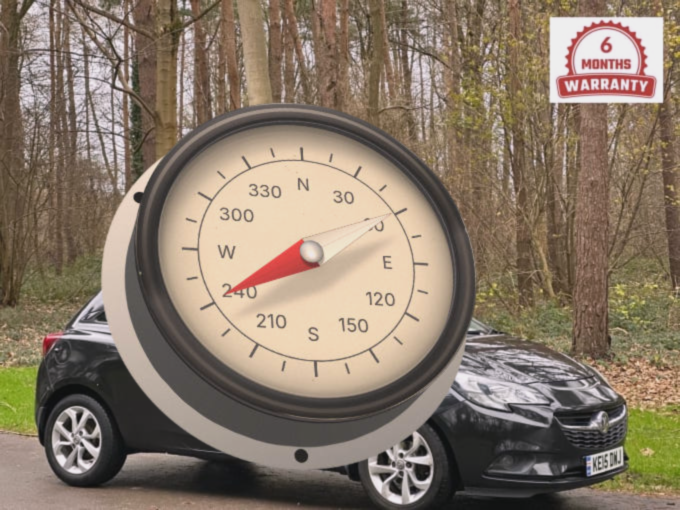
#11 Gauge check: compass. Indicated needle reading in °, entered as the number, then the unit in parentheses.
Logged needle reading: 240 (°)
